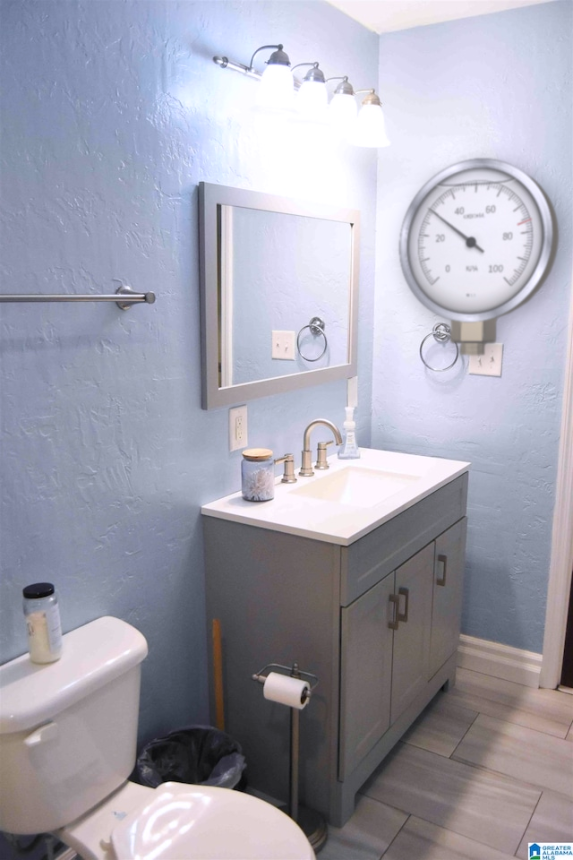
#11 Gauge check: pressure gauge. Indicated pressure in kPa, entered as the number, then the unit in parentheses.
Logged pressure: 30 (kPa)
